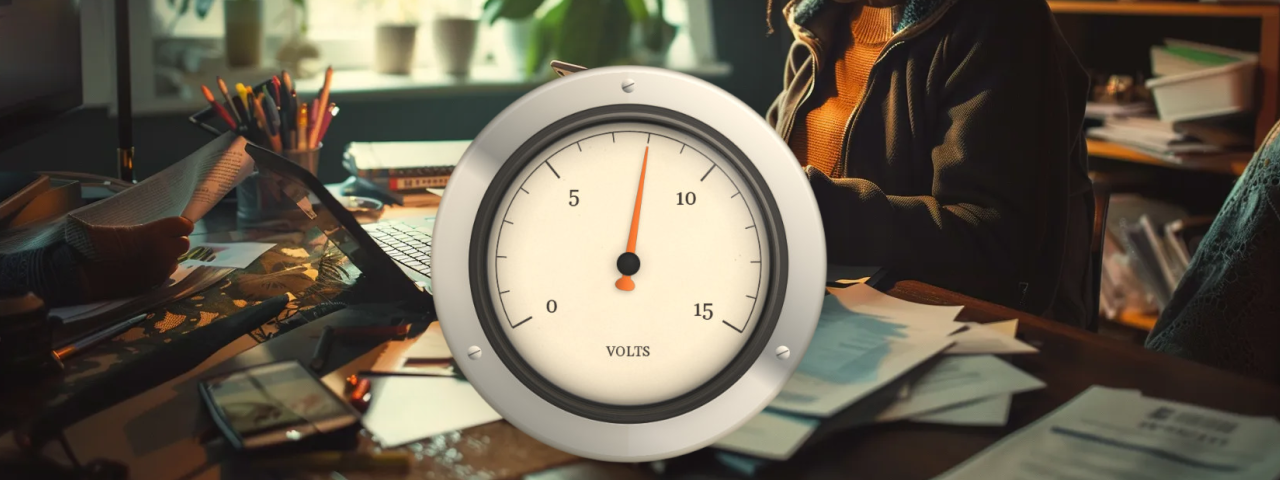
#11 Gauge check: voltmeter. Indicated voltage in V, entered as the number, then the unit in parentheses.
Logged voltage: 8 (V)
